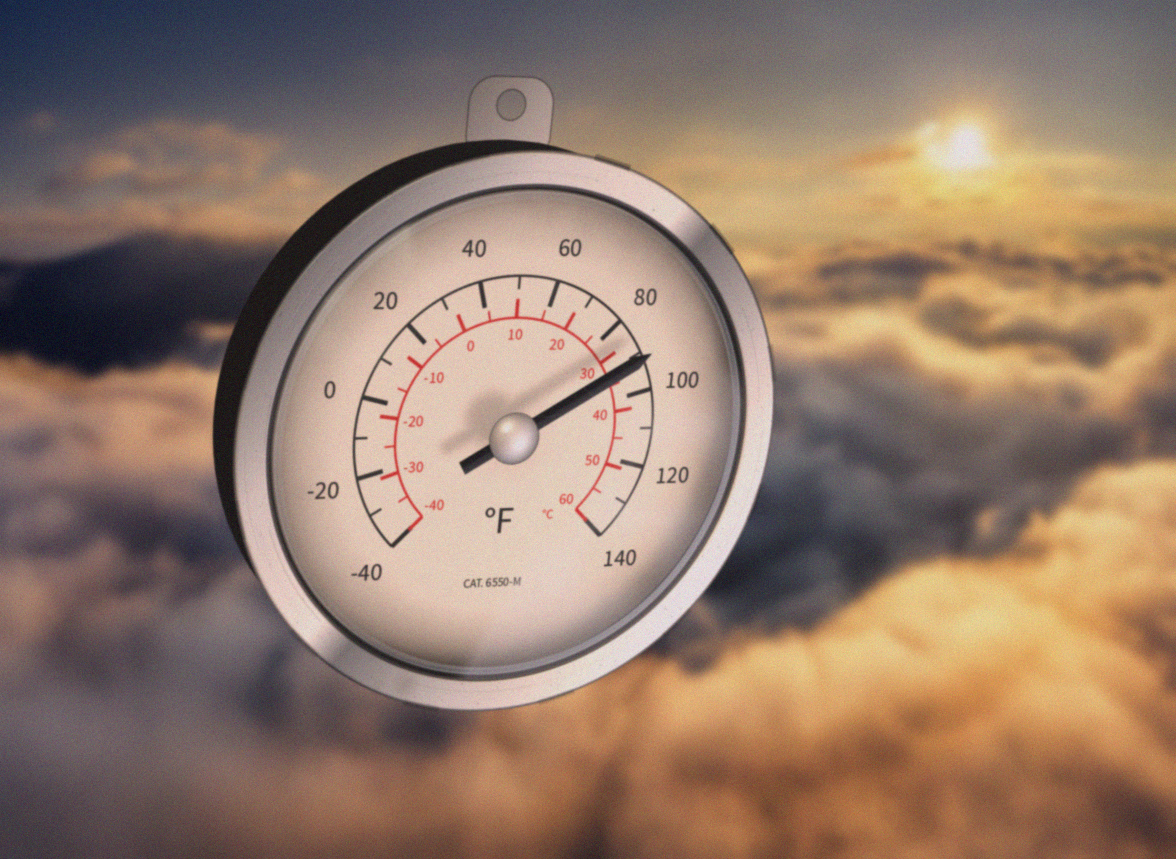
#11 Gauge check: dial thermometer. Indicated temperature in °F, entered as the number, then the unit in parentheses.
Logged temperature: 90 (°F)
